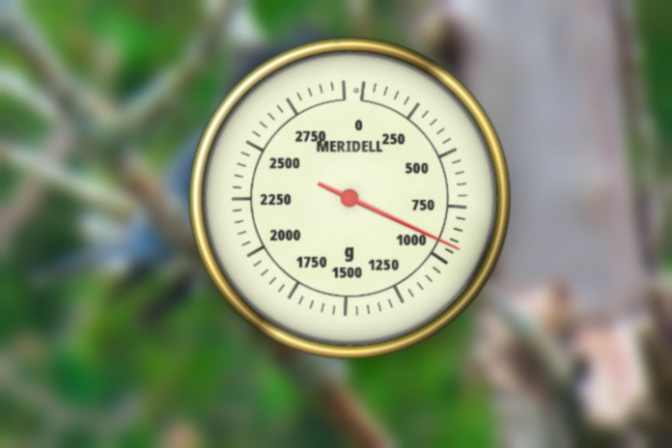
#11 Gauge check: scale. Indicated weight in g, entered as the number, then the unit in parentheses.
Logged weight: 925 (g)
